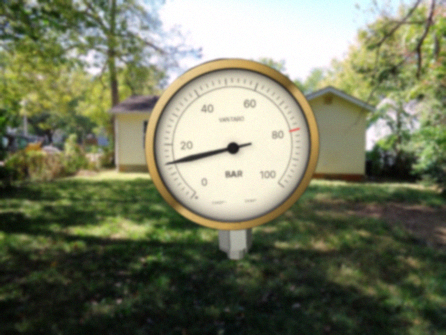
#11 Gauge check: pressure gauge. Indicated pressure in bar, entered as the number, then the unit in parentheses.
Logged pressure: 14 (bar)
